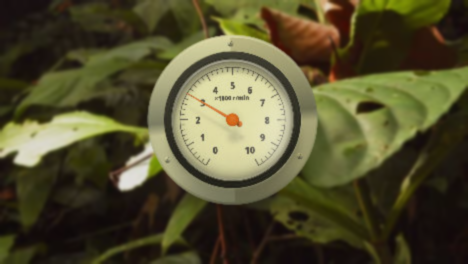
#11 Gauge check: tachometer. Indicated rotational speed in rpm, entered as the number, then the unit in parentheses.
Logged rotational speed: 3000 (rpm)
